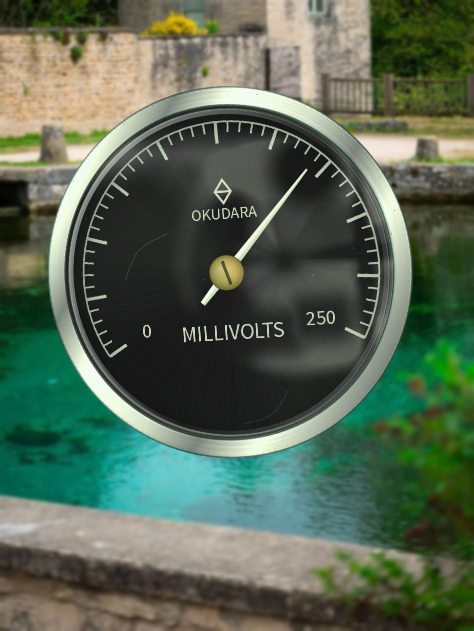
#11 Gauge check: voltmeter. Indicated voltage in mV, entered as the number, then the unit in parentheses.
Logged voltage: 170 (mV)
